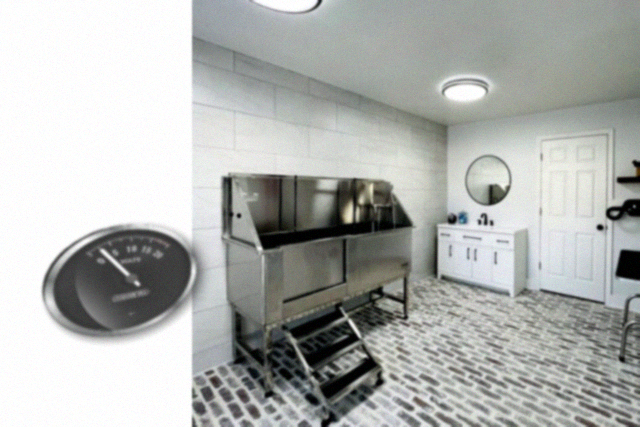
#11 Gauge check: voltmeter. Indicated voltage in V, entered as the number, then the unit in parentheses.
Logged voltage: 2.5 (V)
